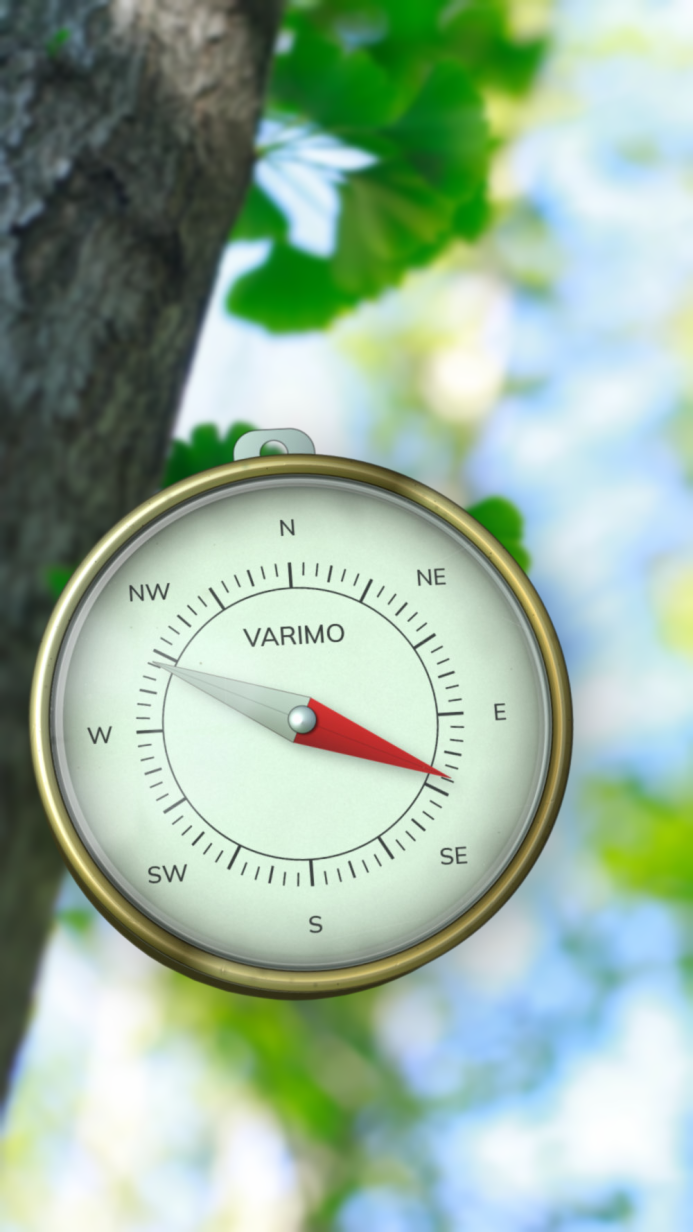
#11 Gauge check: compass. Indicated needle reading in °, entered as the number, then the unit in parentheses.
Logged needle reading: 115 (°)
